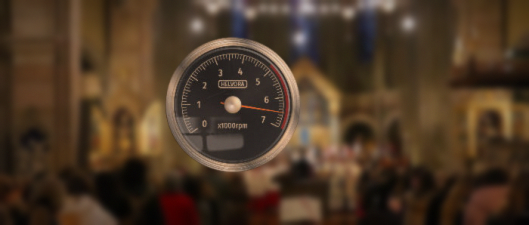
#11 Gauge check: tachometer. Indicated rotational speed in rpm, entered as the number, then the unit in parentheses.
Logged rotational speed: 6500 (rpm)
